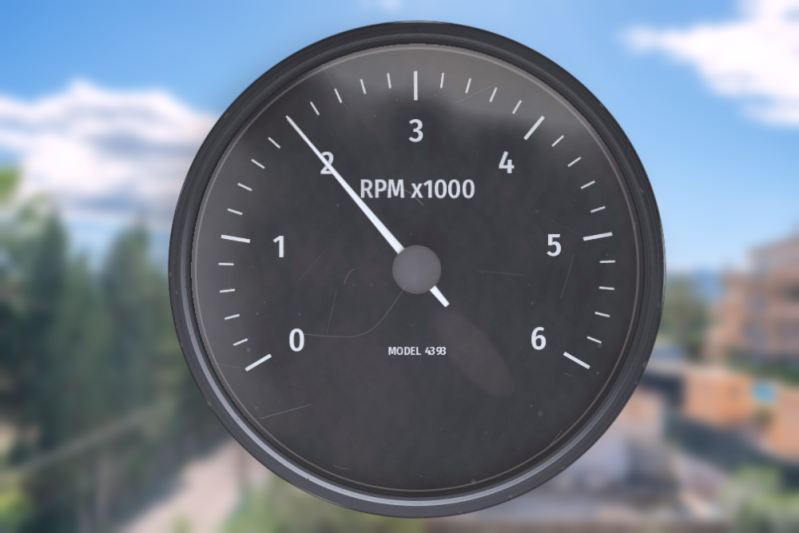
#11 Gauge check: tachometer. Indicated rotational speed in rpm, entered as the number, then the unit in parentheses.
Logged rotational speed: 2000 (rpm)
